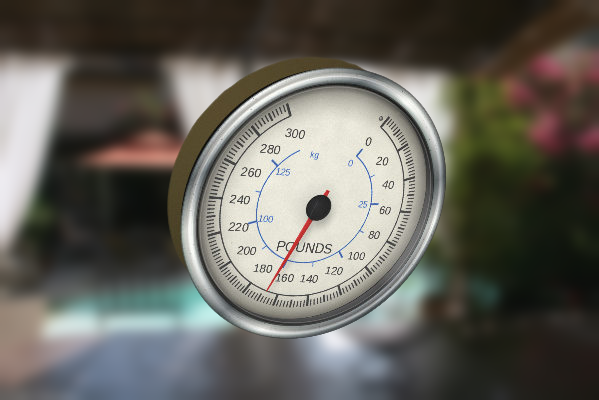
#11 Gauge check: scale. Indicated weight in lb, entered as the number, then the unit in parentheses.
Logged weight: 170 (lb)
